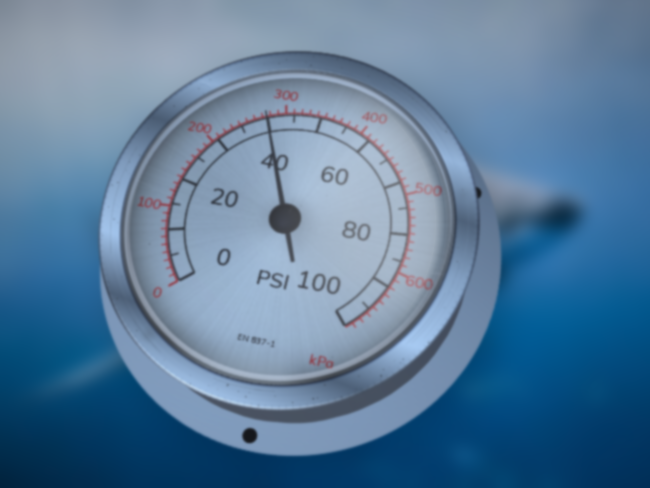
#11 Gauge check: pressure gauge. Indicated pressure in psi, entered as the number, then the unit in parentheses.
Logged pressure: 40 (psi)
